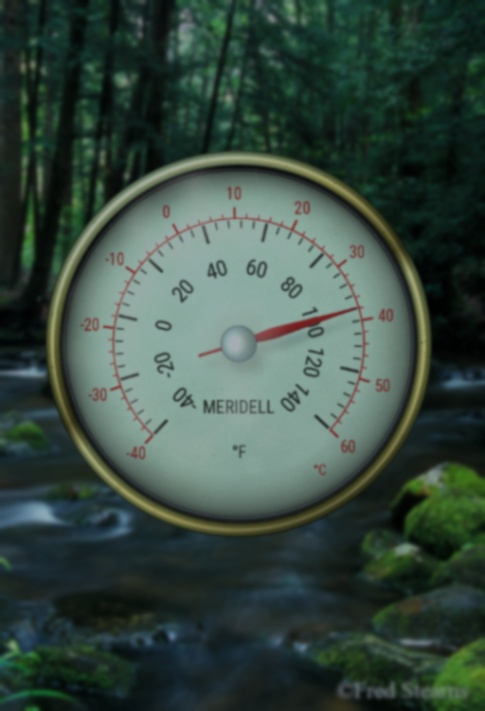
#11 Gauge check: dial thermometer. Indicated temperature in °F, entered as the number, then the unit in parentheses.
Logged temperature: 100 (°F)
